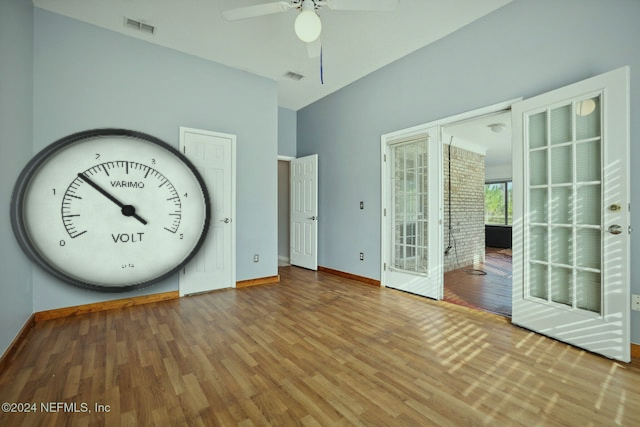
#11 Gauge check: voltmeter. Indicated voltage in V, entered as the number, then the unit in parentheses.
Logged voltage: 1.5 (V)
